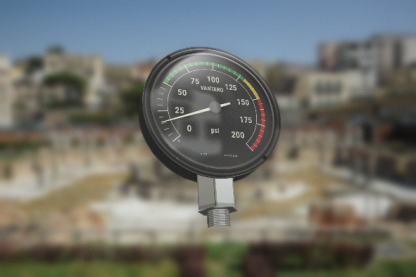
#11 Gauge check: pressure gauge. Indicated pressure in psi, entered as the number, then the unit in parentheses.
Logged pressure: 15 (psi)
